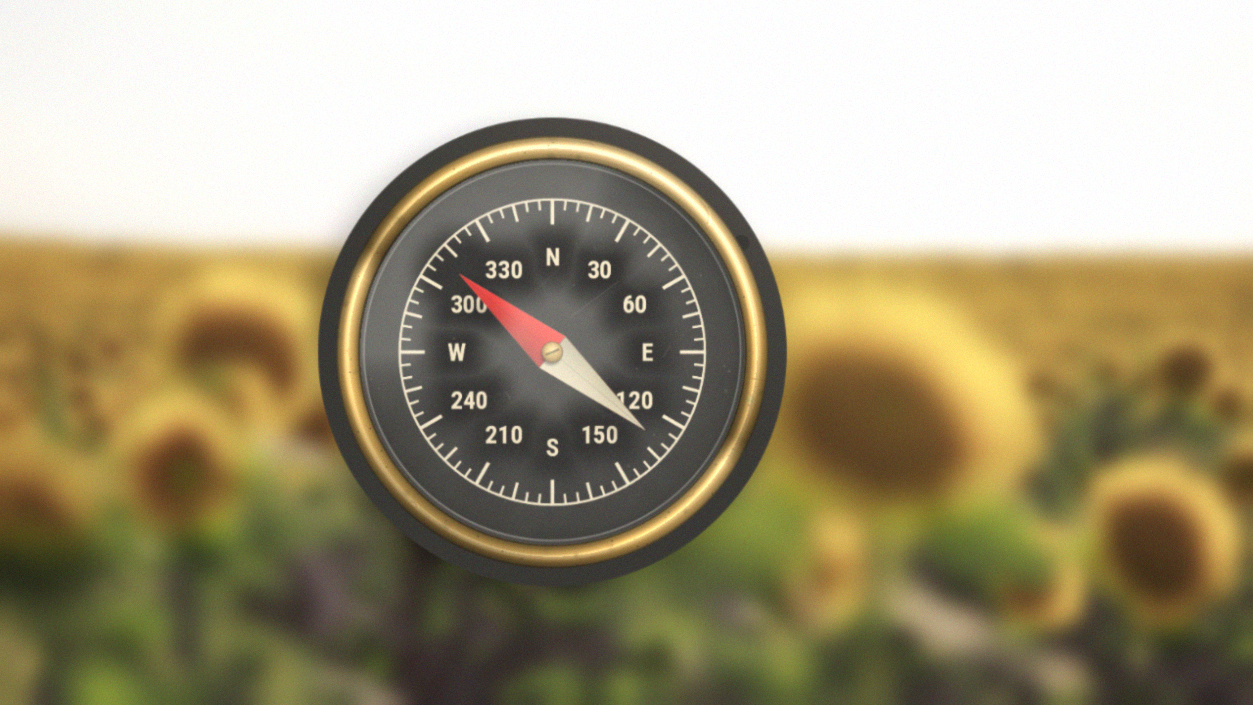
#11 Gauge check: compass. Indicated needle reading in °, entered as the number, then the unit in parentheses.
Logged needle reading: 310 (°)
